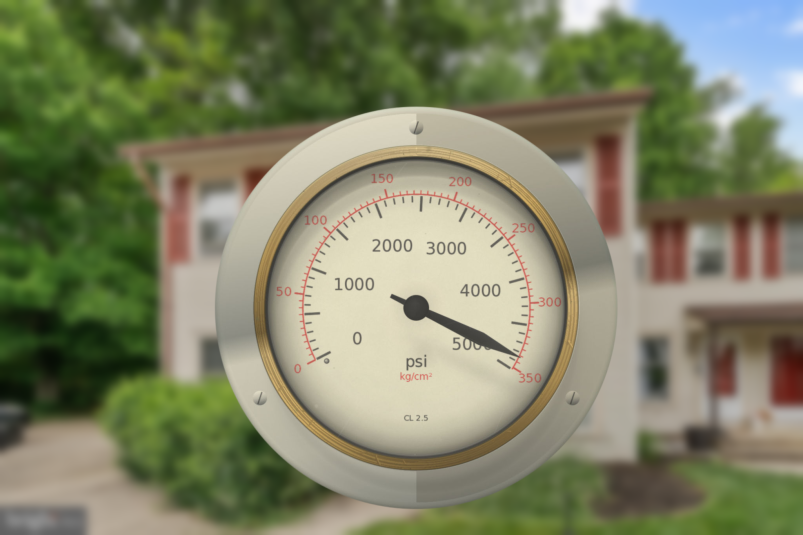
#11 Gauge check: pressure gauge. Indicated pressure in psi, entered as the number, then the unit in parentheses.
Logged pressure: 4850 (psi)
